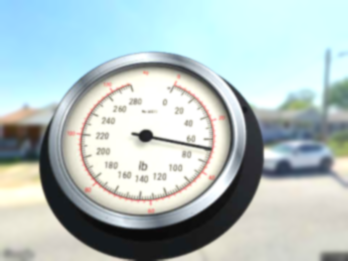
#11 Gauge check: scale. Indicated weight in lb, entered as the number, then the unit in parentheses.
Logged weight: 70 (lb)
